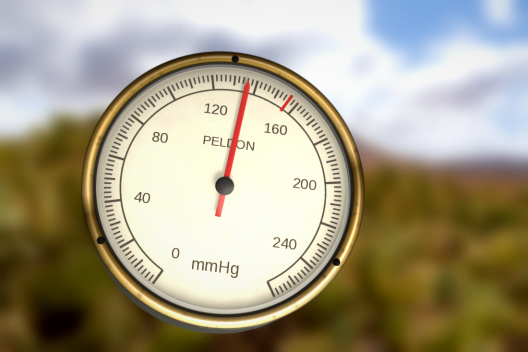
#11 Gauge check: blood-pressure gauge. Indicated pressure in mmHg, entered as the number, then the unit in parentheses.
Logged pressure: 136 (mmHg)
